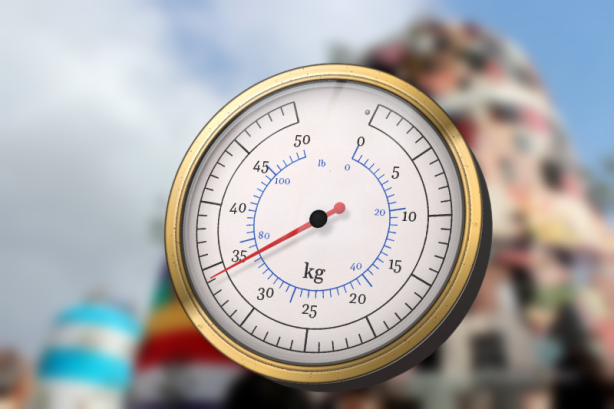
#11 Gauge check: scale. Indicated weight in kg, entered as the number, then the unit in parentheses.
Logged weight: 34 (kg)
